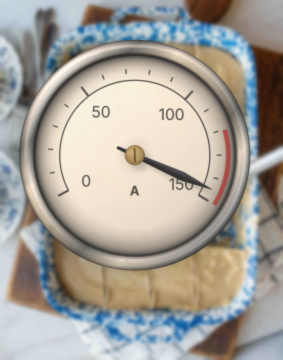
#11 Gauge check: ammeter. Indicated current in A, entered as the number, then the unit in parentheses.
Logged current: 145 (A)
